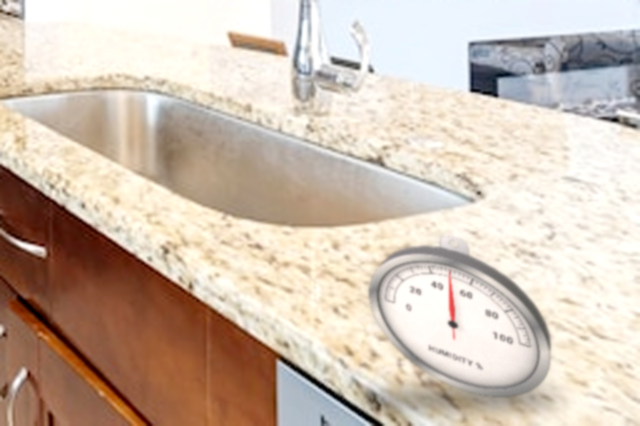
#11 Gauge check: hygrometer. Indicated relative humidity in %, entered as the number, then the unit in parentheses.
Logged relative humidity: 50 (%)
